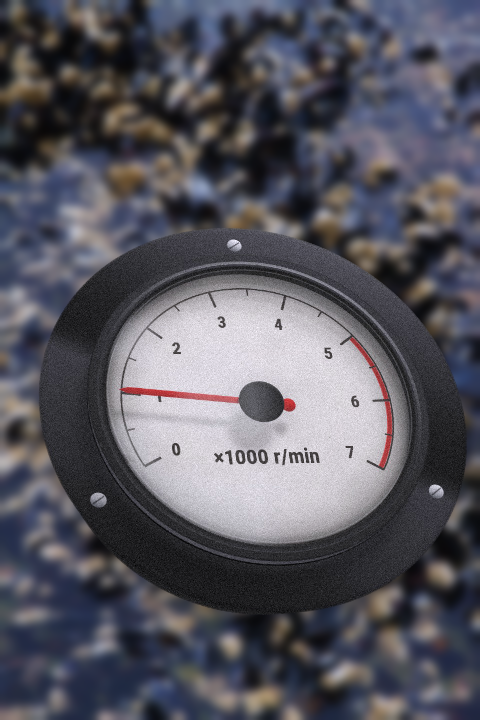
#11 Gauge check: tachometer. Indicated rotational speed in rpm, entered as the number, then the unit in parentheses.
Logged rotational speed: 1000 (rpm)
